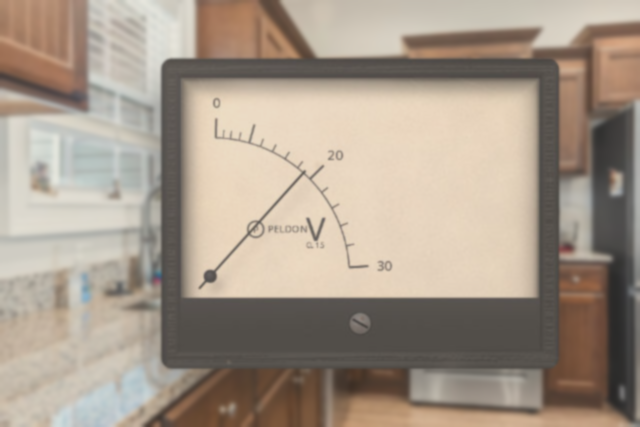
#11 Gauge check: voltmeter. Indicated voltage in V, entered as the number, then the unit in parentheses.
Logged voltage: 19 (V)
